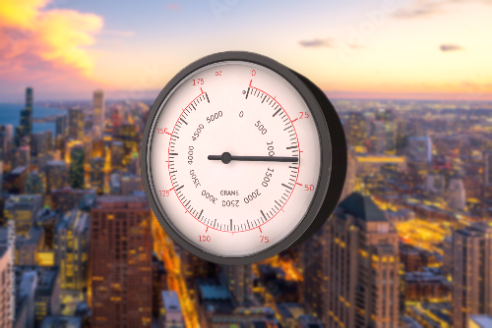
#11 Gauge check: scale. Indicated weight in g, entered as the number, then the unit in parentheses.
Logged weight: 1150 (g)
